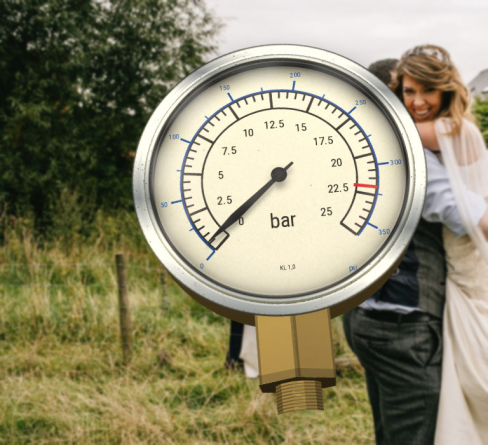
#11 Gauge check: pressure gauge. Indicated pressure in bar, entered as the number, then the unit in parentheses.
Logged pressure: 0.5 (bar)
